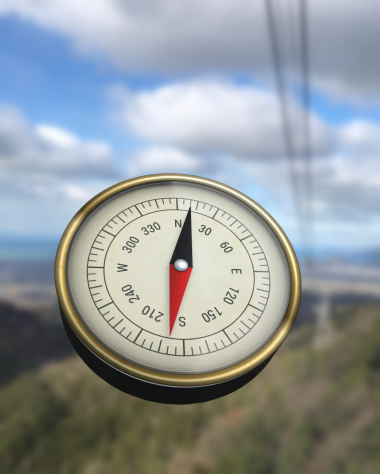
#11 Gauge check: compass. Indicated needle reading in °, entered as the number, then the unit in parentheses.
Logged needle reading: 190 (°)
